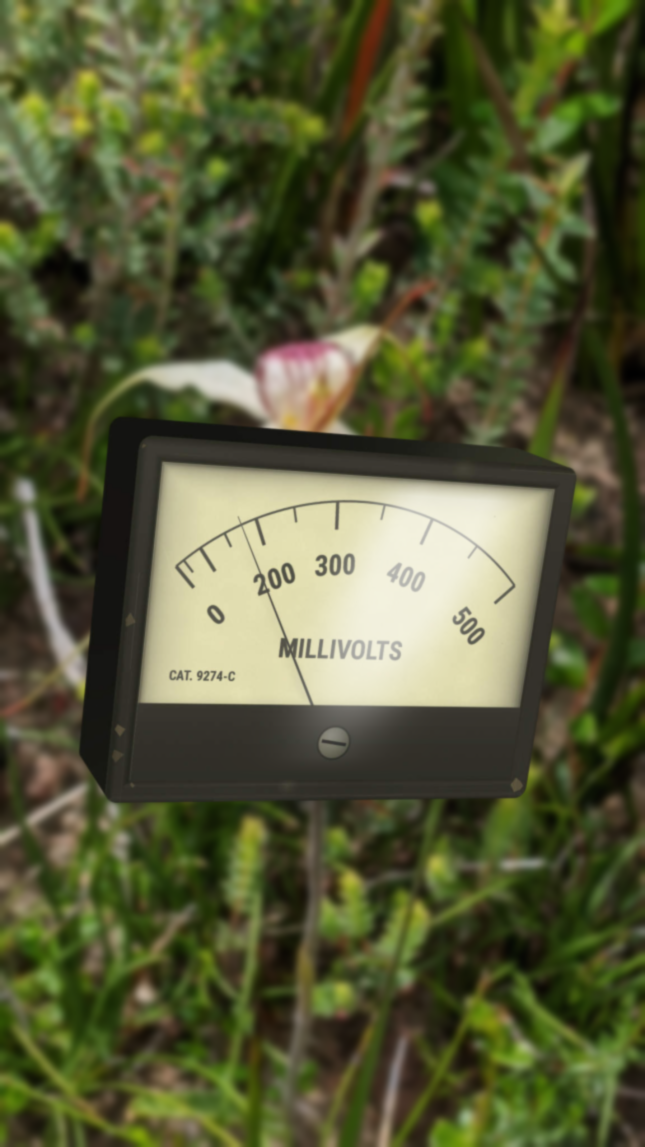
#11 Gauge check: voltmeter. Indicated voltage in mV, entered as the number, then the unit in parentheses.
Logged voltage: 175 (mV)
